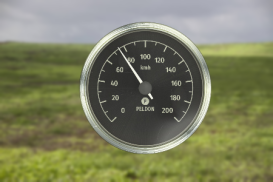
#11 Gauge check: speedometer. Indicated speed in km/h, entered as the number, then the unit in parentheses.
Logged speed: 75 (km/h)
